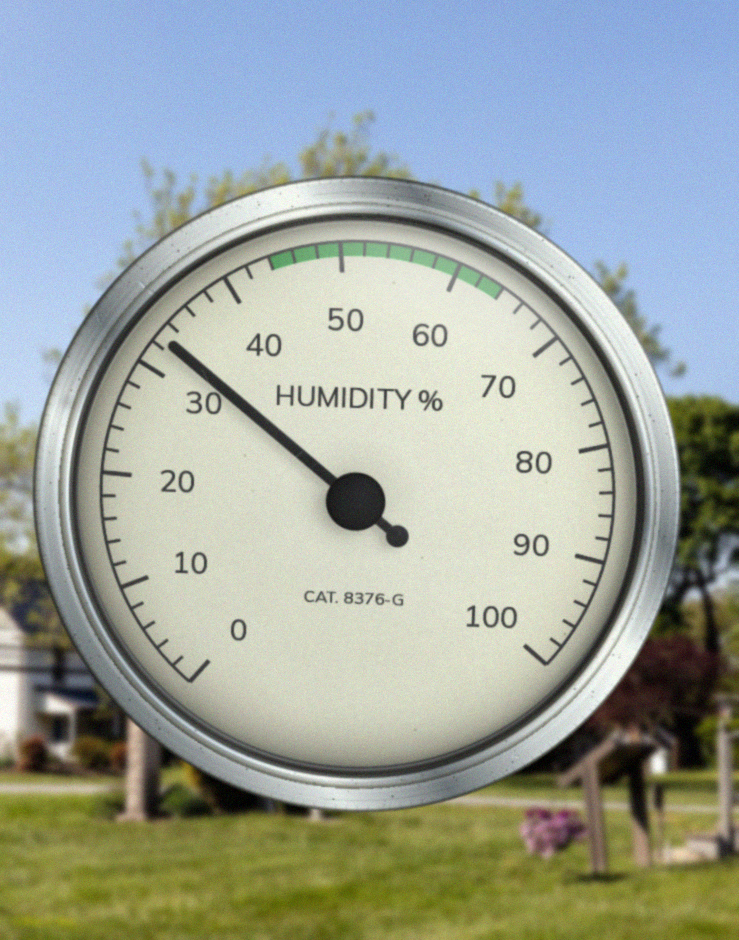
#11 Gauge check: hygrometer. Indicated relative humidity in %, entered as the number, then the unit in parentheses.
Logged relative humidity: 33 (%)
